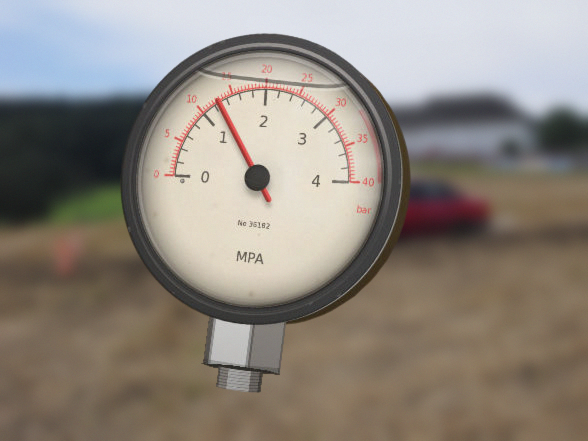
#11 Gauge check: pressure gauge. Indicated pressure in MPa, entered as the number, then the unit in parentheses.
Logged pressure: 1.3 (MPa)
